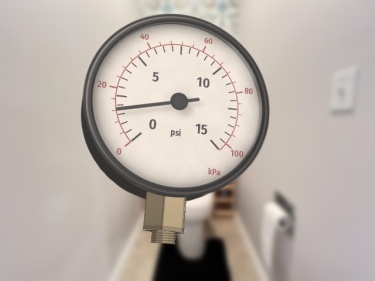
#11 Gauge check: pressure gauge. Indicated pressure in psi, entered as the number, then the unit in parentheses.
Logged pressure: 1.75 (psi)
